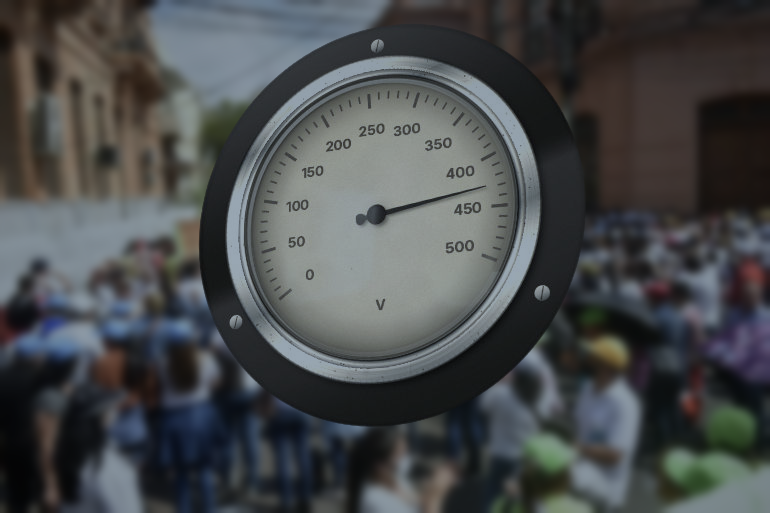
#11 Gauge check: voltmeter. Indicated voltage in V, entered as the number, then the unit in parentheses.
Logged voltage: 430 (V)
